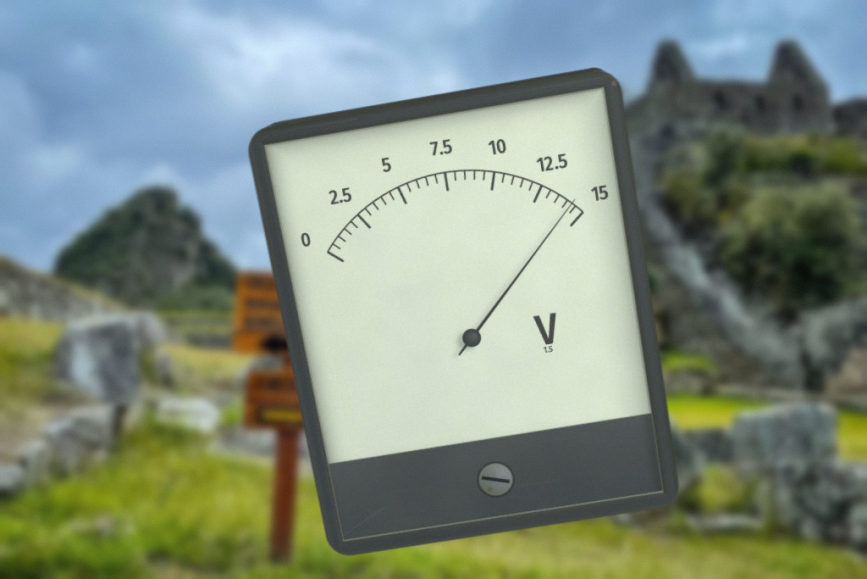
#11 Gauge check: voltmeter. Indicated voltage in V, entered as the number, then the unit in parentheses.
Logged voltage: 14.25 (V)
